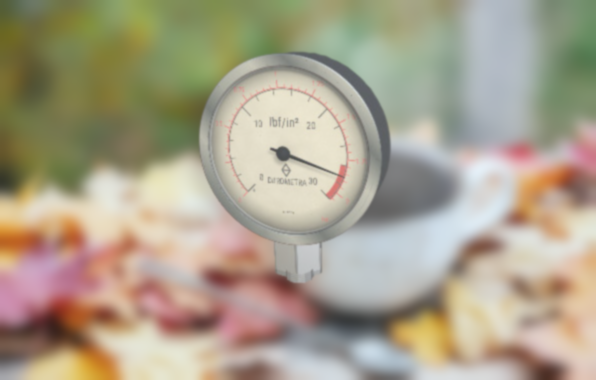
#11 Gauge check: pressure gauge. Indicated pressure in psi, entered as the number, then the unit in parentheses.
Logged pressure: 27 (psi)
